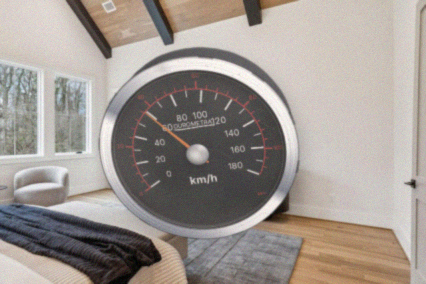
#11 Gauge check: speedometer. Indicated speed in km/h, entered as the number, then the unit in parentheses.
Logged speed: 60 (km/h)
